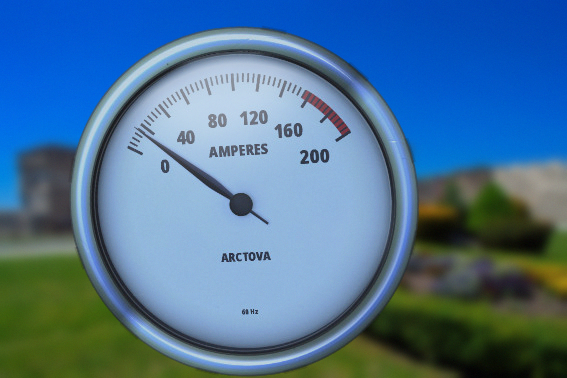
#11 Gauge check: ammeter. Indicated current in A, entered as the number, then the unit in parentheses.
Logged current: 16 (A)
